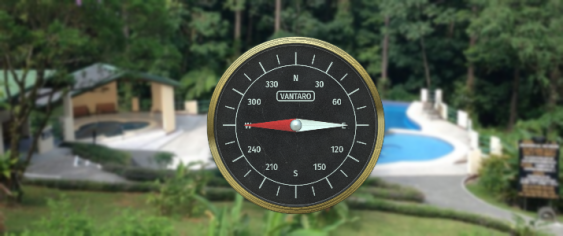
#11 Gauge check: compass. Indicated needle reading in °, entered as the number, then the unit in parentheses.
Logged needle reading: 270 (°)
